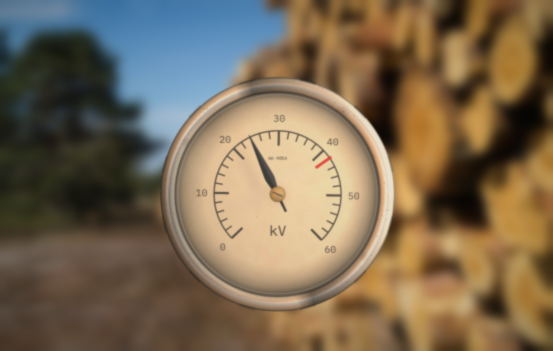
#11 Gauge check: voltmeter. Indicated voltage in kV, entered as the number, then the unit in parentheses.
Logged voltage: 24 (kV)
